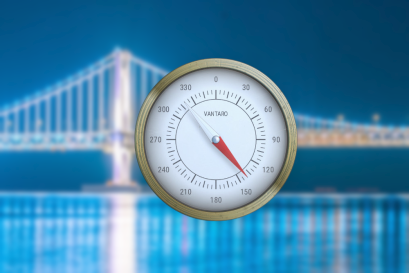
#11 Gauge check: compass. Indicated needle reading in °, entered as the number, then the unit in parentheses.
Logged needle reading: 140 (°)
